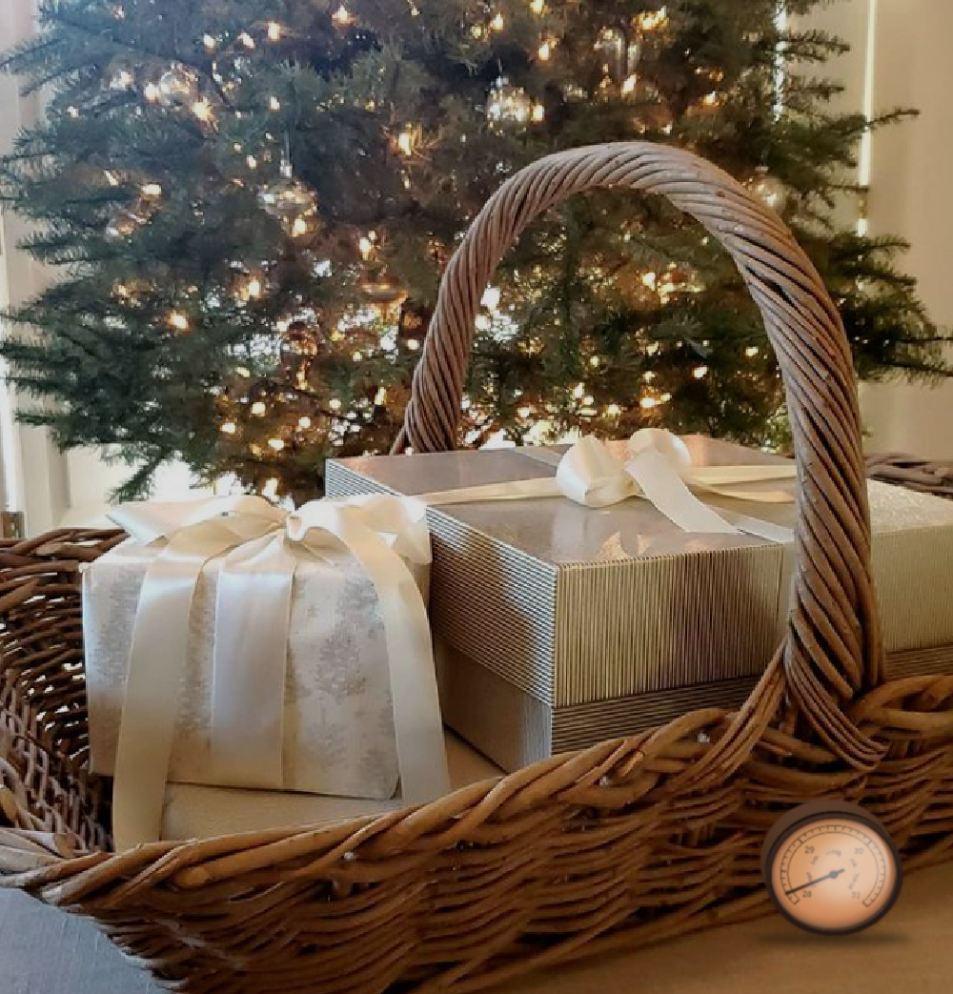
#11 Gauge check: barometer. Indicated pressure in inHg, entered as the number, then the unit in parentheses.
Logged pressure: 28.2 (inHg)
